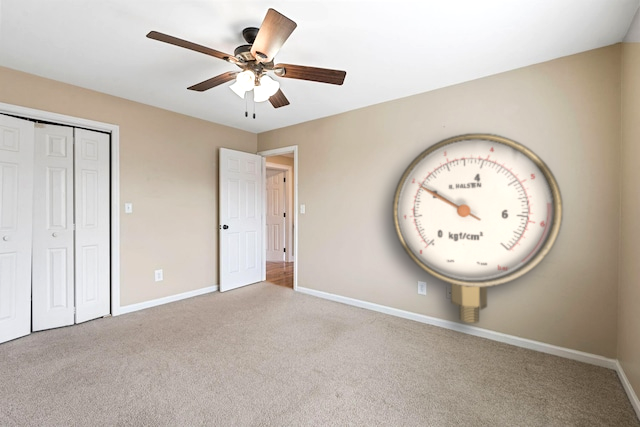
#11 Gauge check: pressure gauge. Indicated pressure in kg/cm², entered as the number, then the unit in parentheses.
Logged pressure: 2 (kg/cm²)
